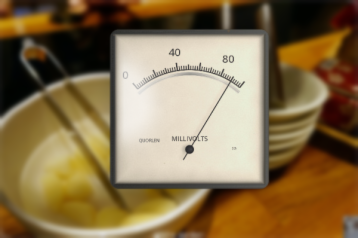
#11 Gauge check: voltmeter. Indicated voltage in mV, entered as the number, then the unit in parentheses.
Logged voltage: 90 (mV)
